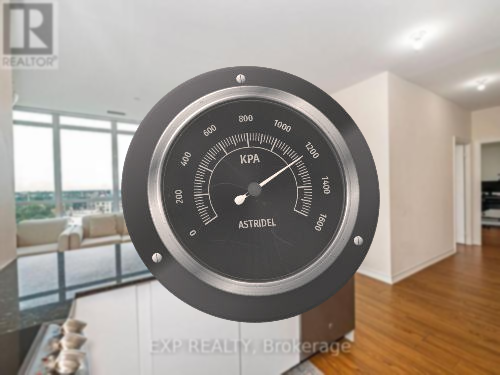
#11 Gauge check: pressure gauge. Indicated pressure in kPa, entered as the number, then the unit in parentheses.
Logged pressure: 1200 (kPa)
